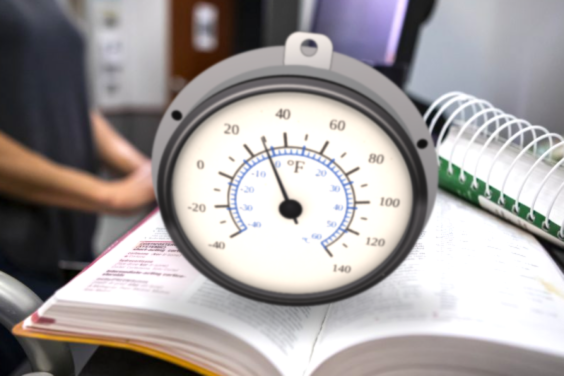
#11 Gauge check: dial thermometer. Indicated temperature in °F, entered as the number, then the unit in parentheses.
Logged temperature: 30 (°F)
